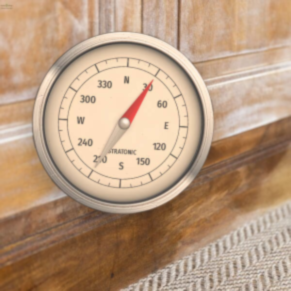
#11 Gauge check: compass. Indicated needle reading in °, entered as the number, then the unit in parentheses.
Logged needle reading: 30 (°)
